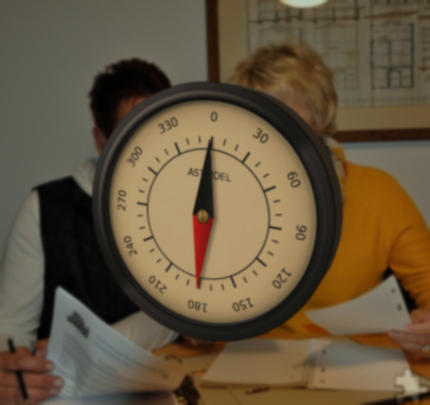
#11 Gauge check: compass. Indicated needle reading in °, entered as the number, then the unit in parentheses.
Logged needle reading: 180 (°)
